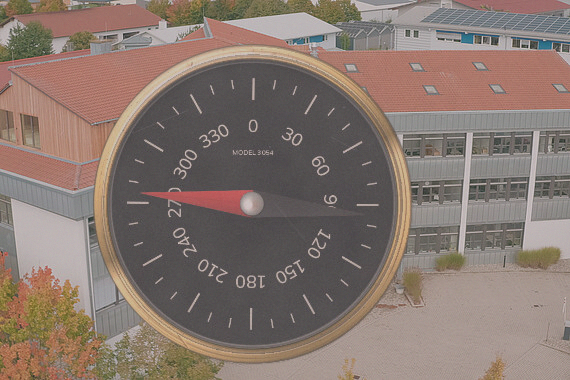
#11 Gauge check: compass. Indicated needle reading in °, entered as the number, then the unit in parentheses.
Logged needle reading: 275 (°)
